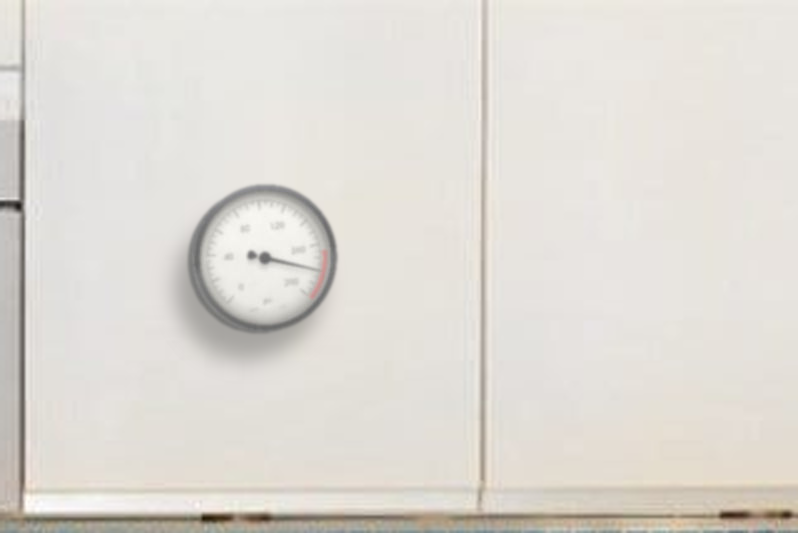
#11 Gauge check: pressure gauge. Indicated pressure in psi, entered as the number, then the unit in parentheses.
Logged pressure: 180 (psi)
